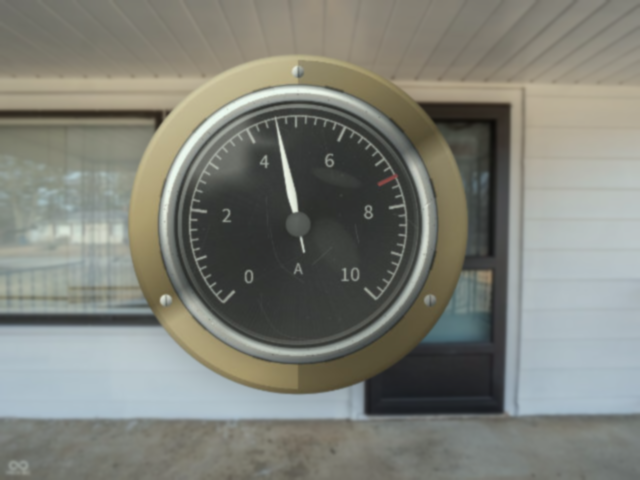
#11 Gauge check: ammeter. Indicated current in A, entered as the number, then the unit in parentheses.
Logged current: 4.6 (A)
